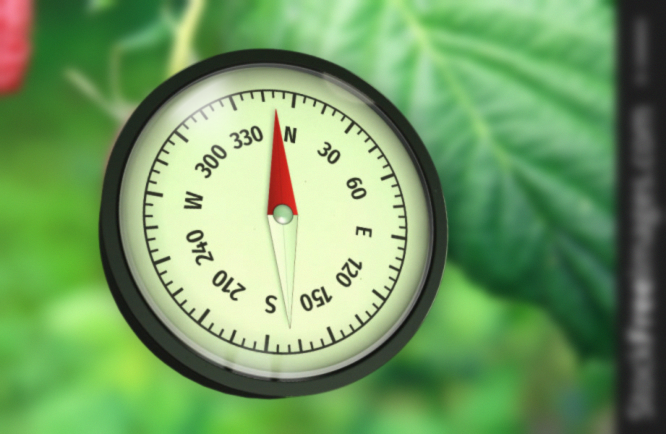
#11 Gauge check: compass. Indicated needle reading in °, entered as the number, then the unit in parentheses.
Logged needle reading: 350 (°)
